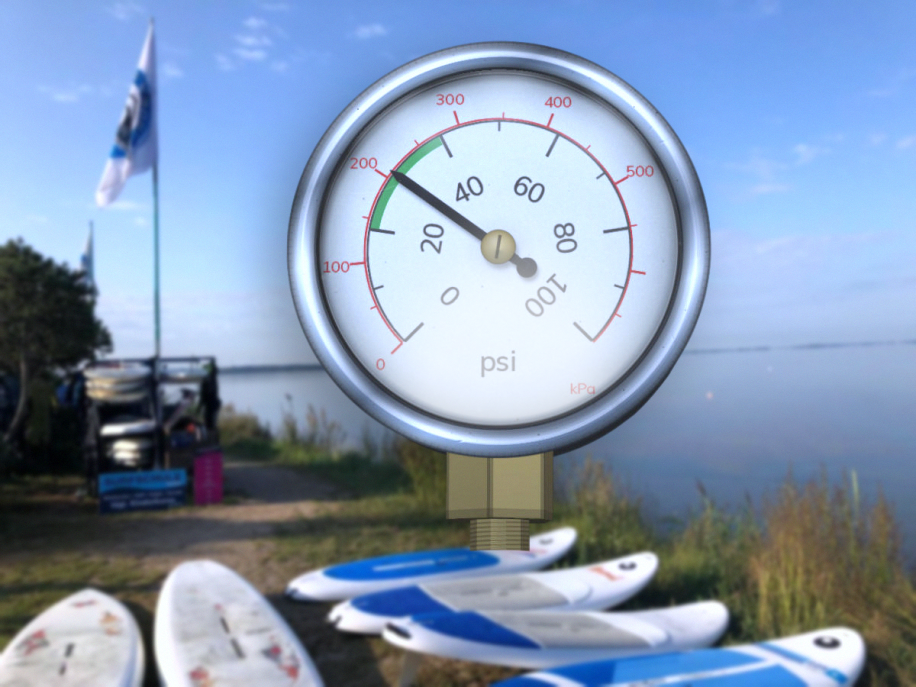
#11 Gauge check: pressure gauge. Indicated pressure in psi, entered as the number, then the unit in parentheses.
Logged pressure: 30 (psi)
